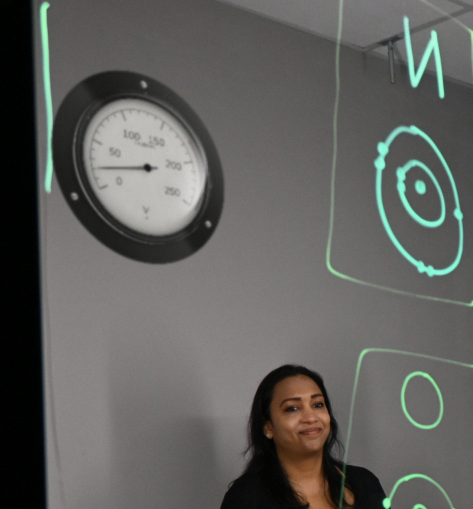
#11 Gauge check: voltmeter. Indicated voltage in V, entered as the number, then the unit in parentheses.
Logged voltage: 20 (V)
